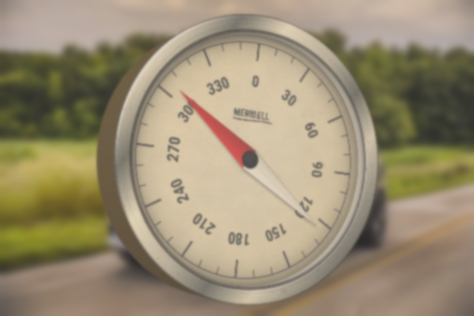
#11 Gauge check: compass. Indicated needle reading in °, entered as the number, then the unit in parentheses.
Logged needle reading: 305 (°)
